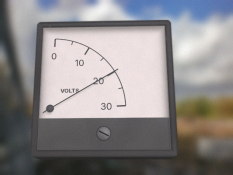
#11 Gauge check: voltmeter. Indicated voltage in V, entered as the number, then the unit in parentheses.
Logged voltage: 20 (V)
